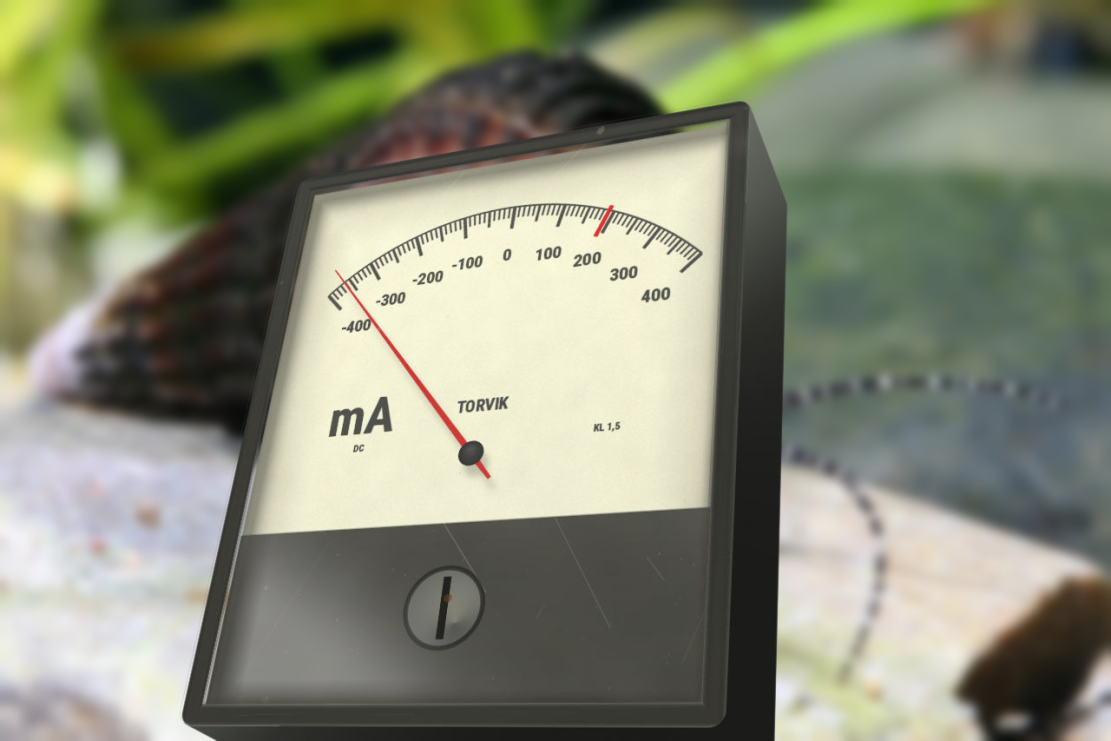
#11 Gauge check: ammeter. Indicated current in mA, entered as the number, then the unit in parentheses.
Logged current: -360 (mA)
